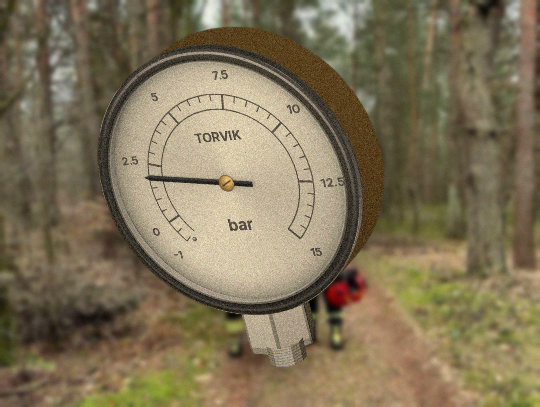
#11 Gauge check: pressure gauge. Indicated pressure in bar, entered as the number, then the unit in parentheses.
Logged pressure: 2 (bar)
